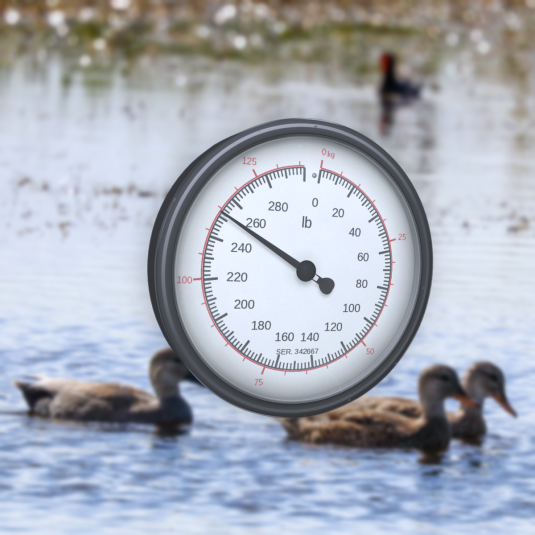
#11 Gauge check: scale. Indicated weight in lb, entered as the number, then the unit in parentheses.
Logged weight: 252 (lb)
